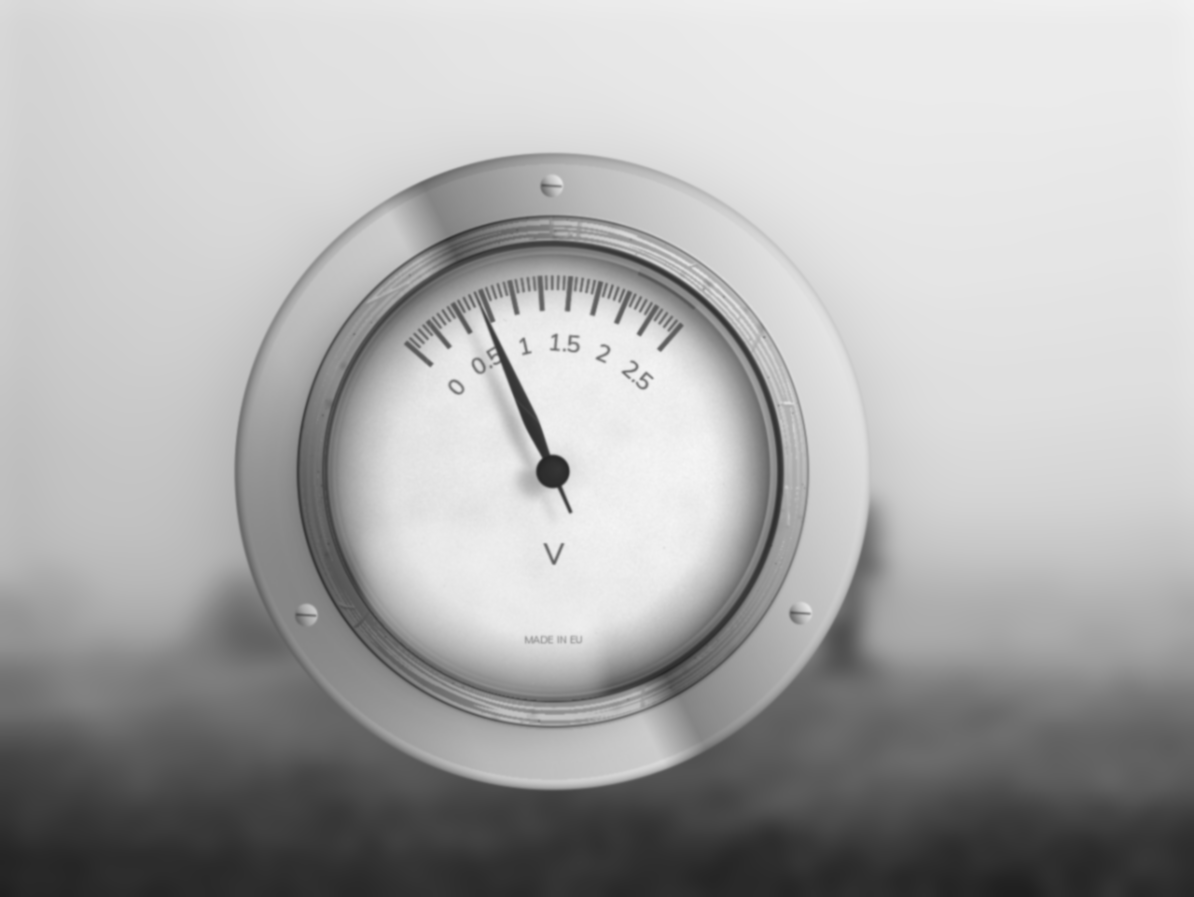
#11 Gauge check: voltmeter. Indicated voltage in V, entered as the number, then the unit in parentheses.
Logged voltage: 0.7 (V)
